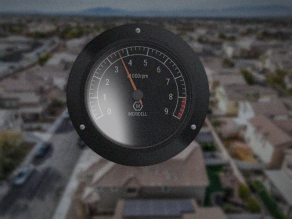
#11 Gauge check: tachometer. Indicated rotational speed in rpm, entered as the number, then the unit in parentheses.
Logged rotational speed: 3600 (rpm)
